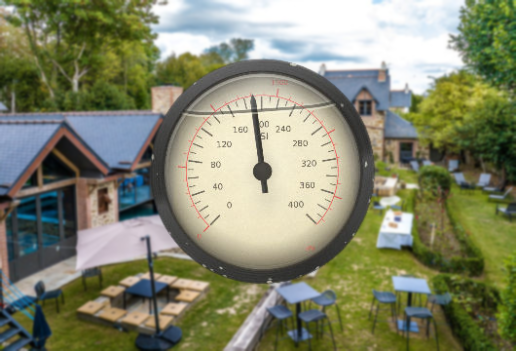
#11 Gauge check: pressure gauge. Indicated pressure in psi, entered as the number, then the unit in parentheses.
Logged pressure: 190 (psi)
